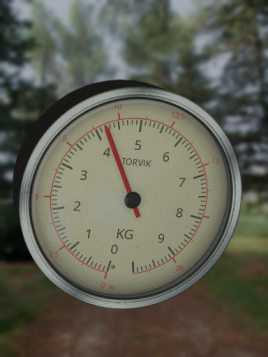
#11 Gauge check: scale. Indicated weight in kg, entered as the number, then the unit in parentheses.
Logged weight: 4.2 (kg)
